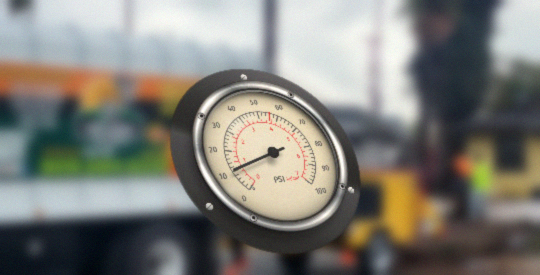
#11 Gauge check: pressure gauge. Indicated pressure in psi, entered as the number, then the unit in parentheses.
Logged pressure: 10 (psi)
